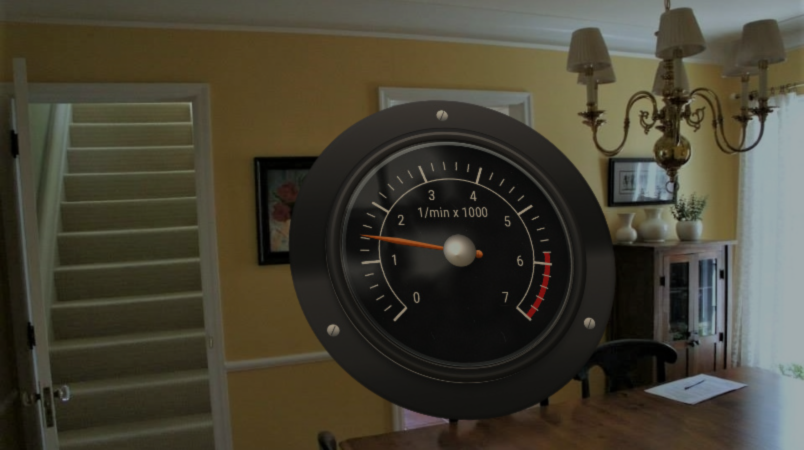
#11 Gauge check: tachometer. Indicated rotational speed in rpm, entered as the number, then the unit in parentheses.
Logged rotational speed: 1400 (rpm)
